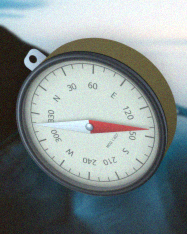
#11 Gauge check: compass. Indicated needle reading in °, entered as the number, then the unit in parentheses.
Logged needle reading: 140 (°)
